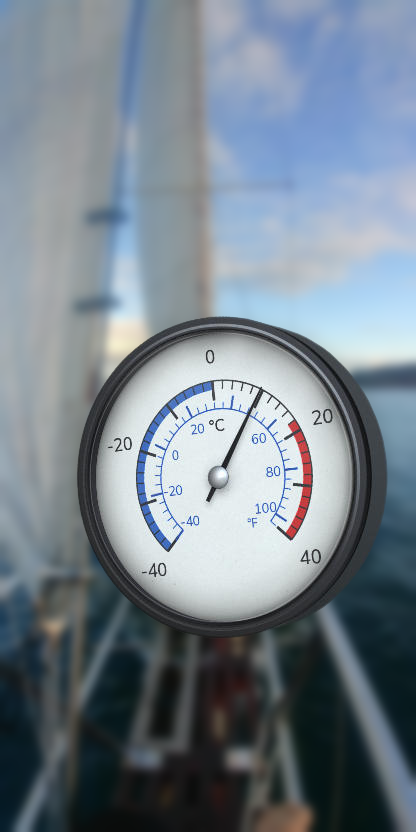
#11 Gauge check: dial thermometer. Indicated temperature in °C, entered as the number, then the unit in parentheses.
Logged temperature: 10 (°C)
